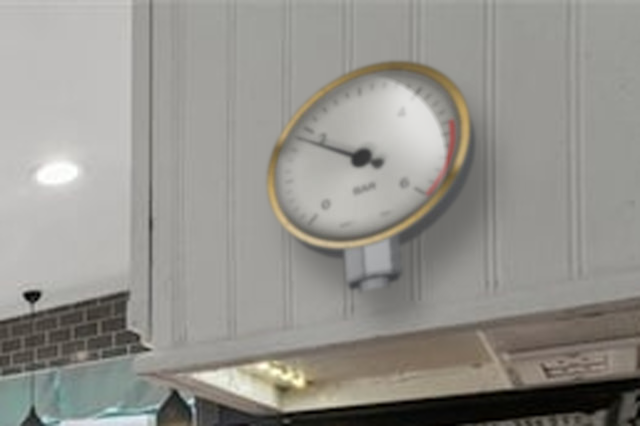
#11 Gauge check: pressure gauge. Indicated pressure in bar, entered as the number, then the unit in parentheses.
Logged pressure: 1.8 (bar)
